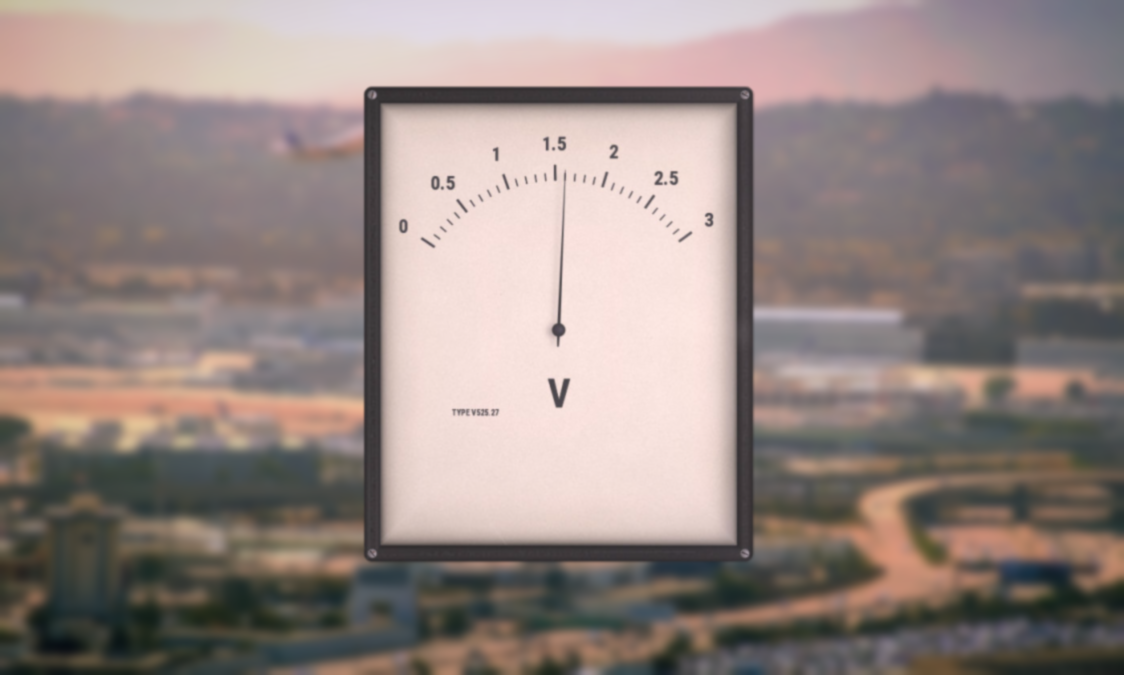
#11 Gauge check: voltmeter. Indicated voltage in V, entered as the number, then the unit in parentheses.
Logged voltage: 1.6 (V)
